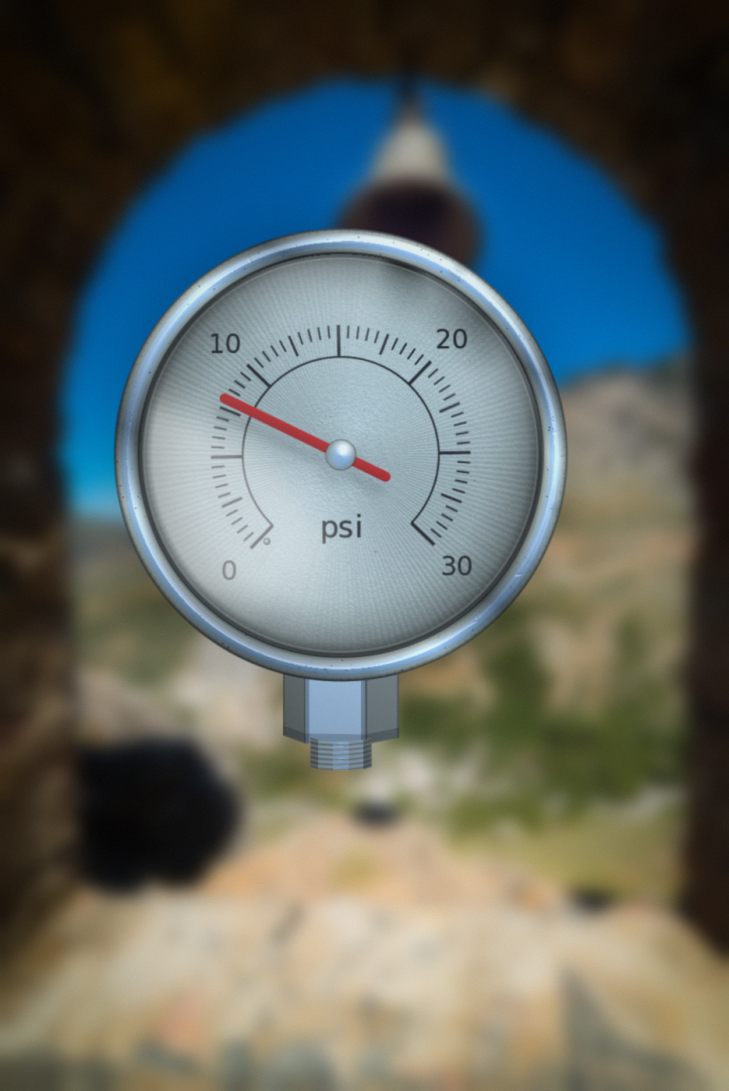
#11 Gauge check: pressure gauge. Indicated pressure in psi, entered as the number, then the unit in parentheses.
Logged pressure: 8 (psi)
